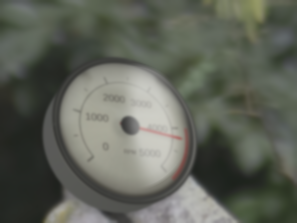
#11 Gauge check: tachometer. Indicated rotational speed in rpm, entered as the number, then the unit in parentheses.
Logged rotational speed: 4250 (rpm)
